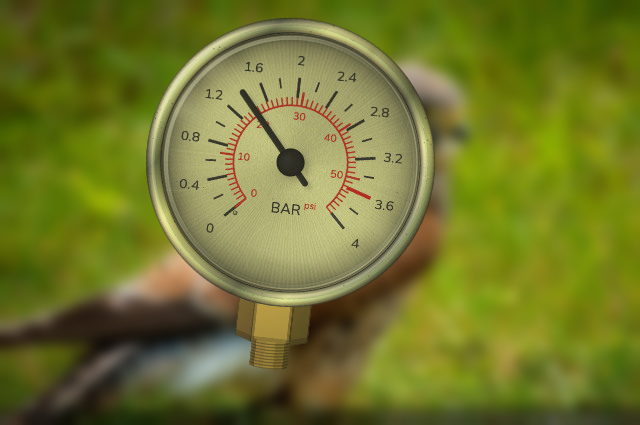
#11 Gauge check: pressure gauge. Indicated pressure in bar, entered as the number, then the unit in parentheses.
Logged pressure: 1.4 (bar)
